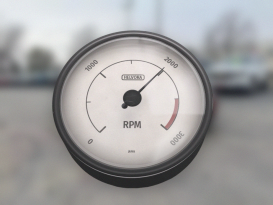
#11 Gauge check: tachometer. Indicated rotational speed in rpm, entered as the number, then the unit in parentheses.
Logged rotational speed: 2000 (rpm)
